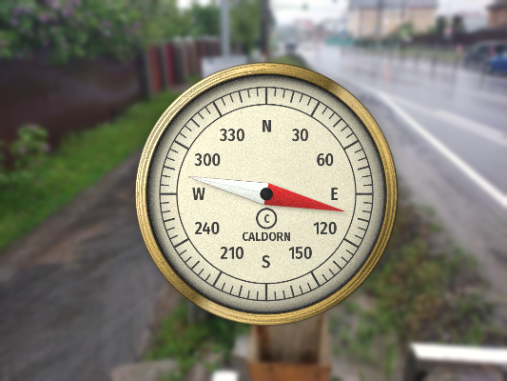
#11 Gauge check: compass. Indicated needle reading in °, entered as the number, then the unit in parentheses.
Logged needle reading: 102.5 (°)
